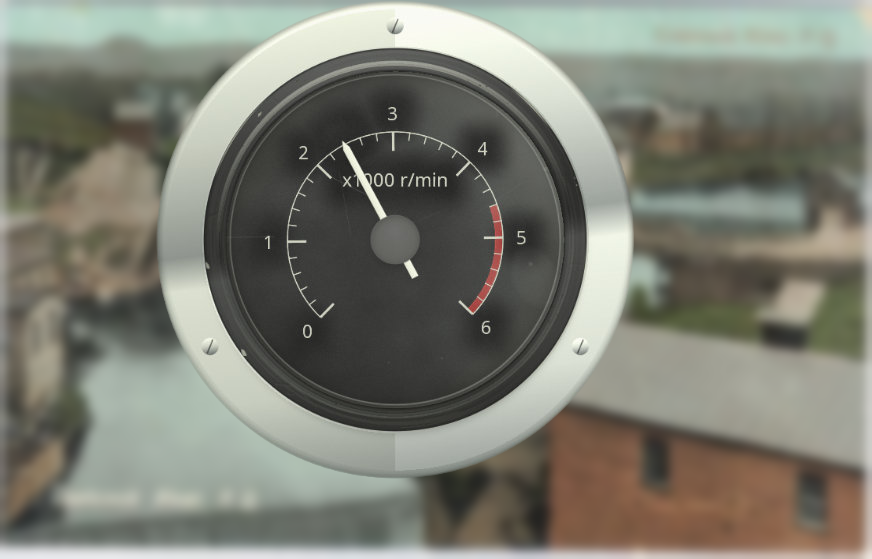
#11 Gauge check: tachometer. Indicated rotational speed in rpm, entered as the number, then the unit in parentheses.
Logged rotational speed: 2400 (rpm)
